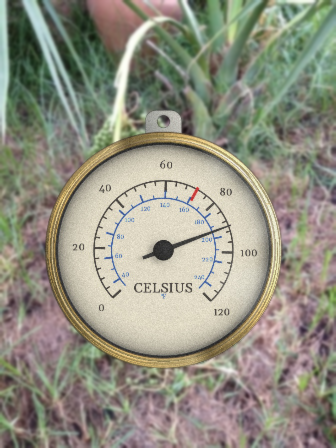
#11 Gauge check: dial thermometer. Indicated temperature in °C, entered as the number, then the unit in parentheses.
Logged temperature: 90 (°C)
